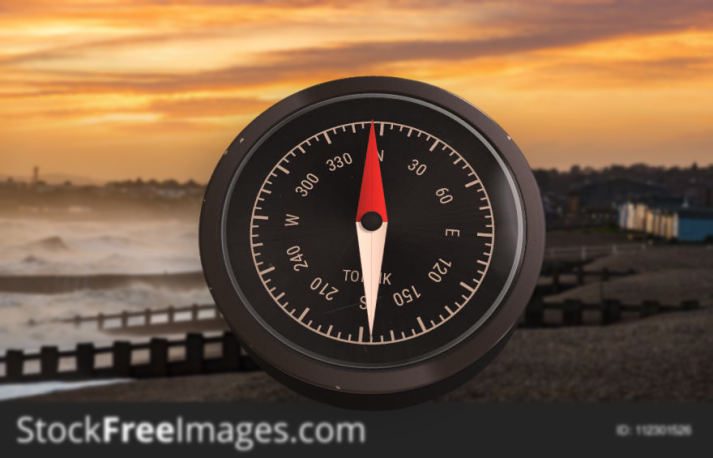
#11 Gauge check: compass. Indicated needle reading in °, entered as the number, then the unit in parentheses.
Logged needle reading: 355 (°)
